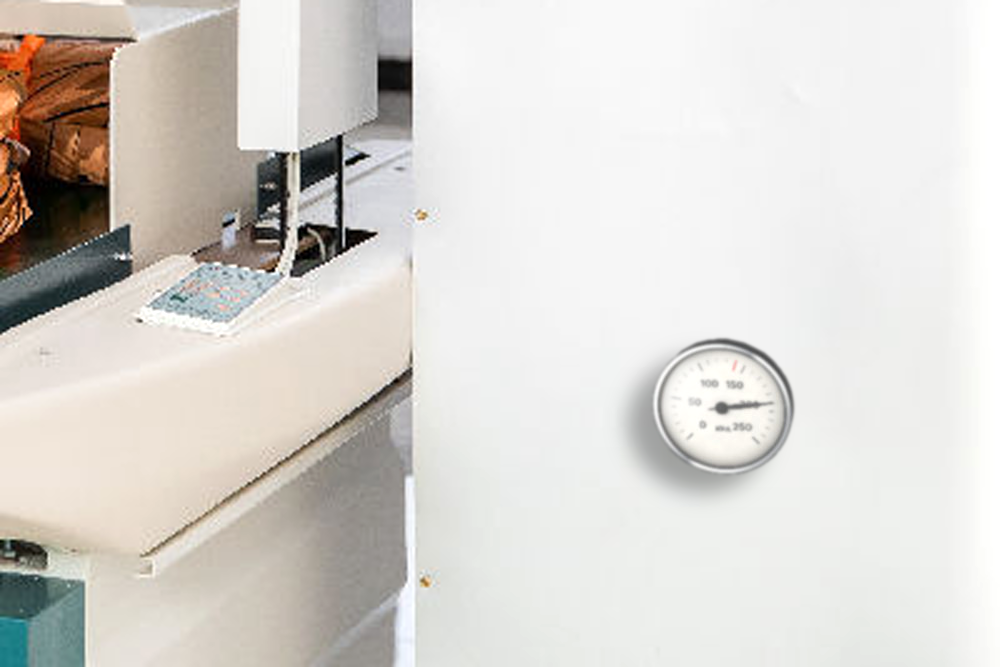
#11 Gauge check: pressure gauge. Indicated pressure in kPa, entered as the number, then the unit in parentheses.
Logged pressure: 200 (kPa)
